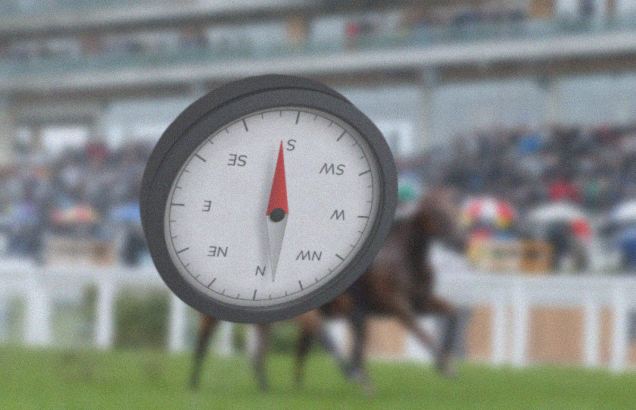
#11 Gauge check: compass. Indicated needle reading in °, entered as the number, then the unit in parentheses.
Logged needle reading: 170 (°)
